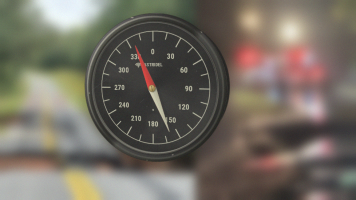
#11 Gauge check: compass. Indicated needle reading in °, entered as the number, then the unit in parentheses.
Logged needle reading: 337.5 (°)
